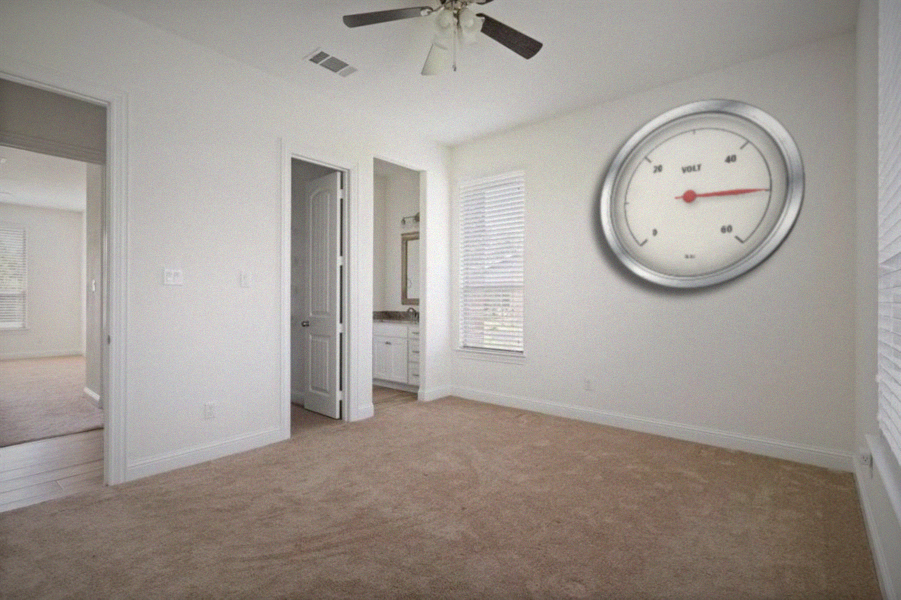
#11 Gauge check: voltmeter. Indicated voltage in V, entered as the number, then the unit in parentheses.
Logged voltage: 50 (V)
